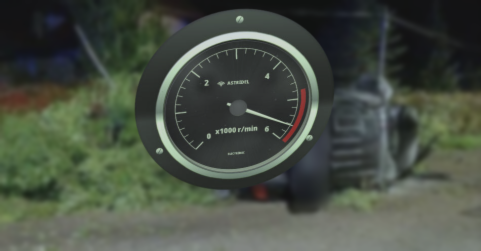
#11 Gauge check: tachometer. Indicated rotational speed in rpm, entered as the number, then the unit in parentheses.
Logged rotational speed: 5600 (rpm)
